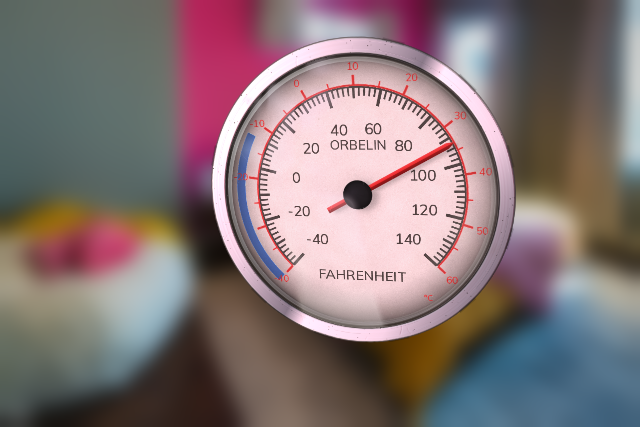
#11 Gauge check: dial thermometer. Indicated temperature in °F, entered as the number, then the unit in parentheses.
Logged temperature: 92 (°F)
